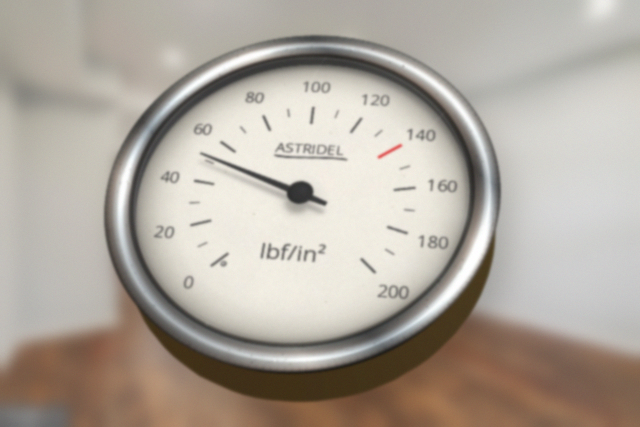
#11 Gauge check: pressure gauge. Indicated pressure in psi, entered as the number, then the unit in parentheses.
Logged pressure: 50 (psi)
